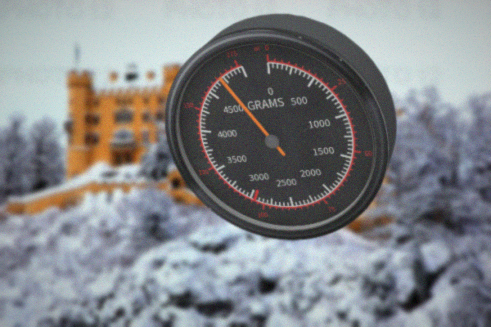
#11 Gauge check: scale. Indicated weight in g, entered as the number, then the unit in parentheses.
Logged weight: 4750 (g)
